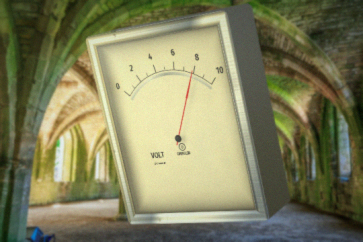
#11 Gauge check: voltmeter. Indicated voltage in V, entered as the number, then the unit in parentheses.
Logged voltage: 8 (V)
